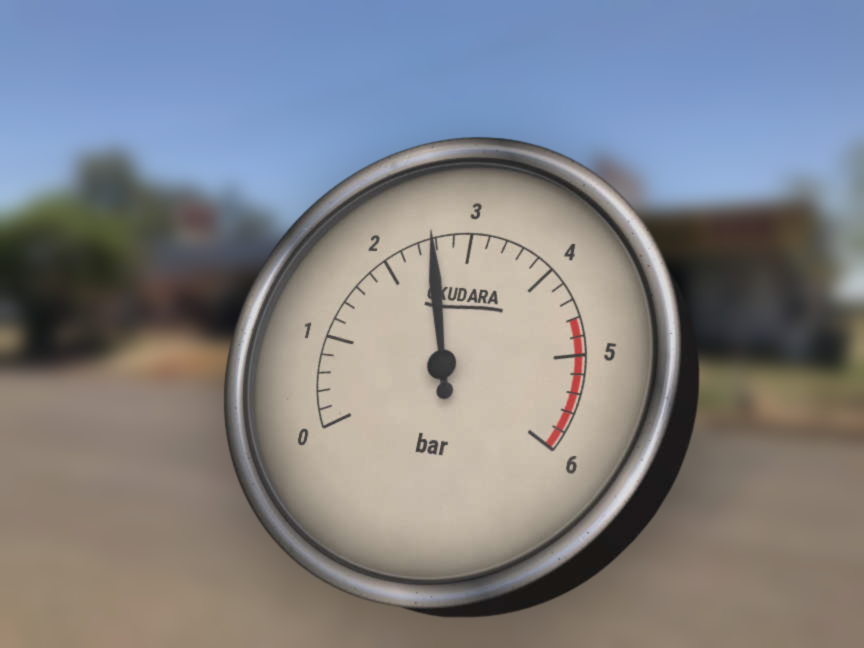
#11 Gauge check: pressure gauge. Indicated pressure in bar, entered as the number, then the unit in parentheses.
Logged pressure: 2.6 (bar)
